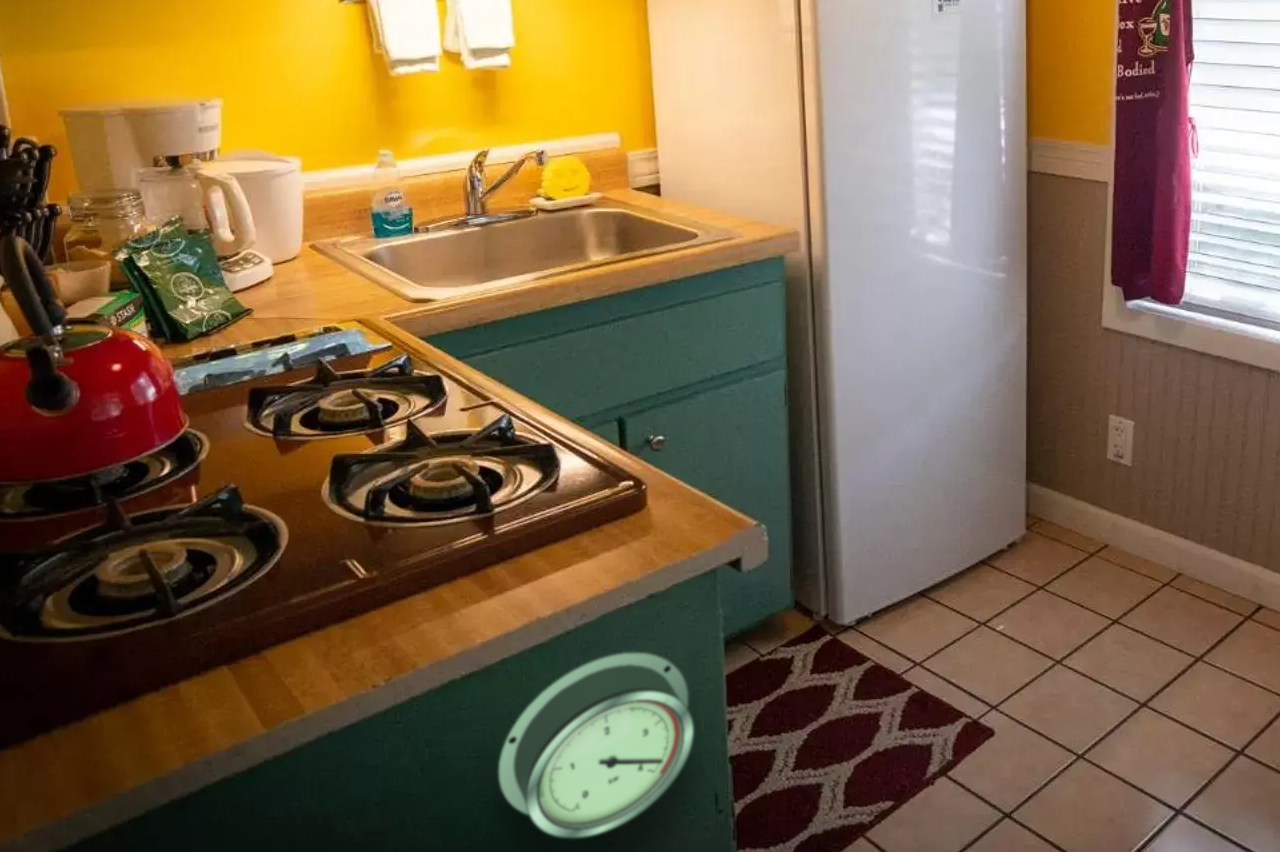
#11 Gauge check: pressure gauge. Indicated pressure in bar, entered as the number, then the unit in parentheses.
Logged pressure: 3.8 (bar)
